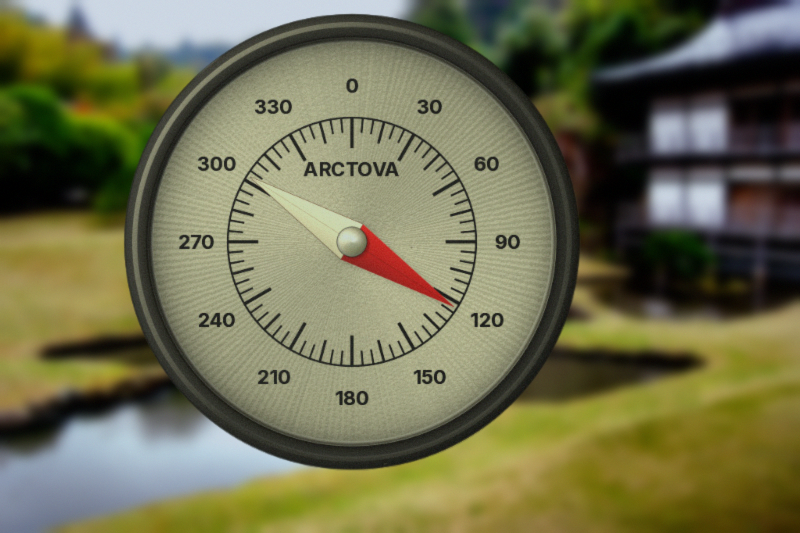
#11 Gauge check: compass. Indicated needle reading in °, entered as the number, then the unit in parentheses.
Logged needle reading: 122.5 (°)
